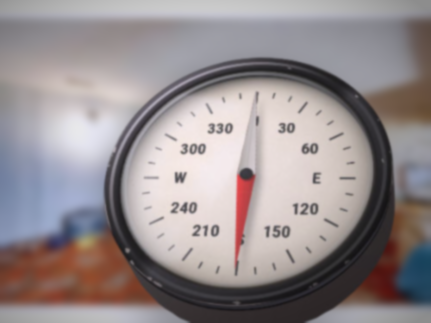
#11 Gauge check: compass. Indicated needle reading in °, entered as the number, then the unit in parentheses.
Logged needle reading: 180 (°)
